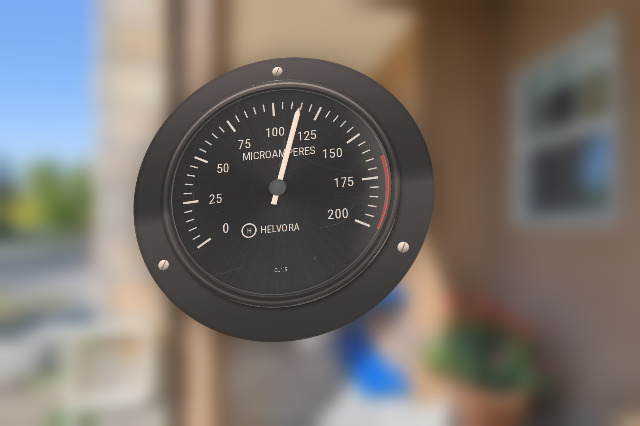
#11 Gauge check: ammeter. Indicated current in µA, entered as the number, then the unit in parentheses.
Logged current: 115 (µA)
